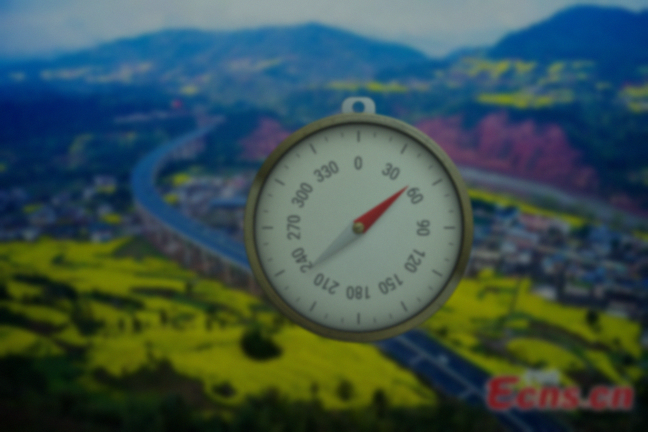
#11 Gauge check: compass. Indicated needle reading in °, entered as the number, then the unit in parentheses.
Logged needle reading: 50 (°)
